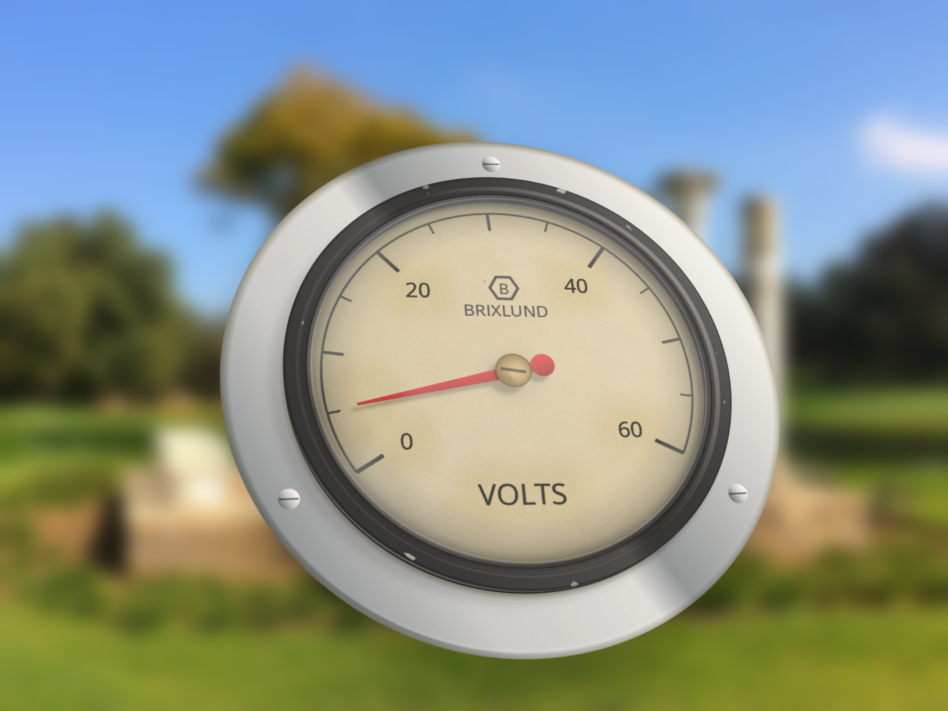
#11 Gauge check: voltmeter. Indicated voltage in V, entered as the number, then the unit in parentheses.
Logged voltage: 5 (V)
